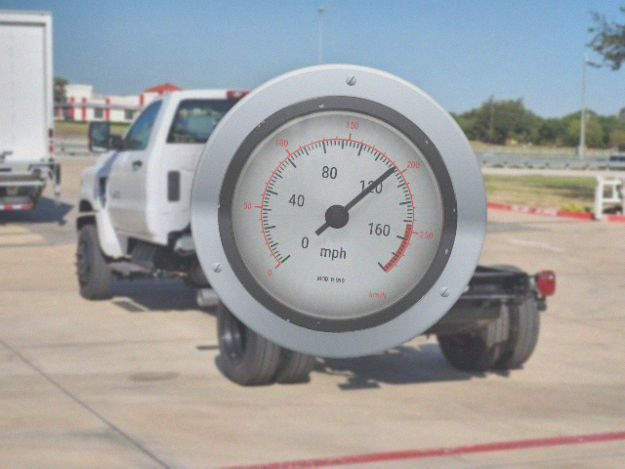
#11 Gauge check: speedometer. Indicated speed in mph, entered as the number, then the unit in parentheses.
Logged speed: 120 (mph)
